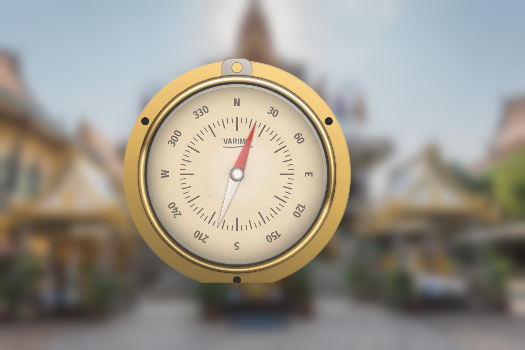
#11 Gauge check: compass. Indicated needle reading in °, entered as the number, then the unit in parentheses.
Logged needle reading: 20 (°)
